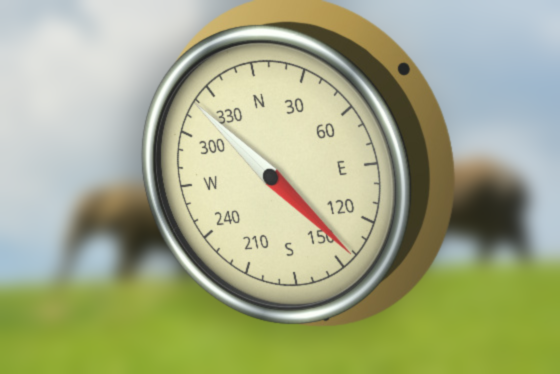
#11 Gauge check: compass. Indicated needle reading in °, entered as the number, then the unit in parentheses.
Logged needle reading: 140 (°)
